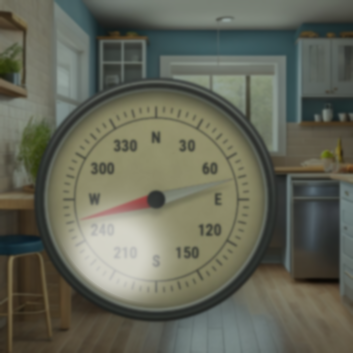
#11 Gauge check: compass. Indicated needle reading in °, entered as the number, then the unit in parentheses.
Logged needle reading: 255 (°)
